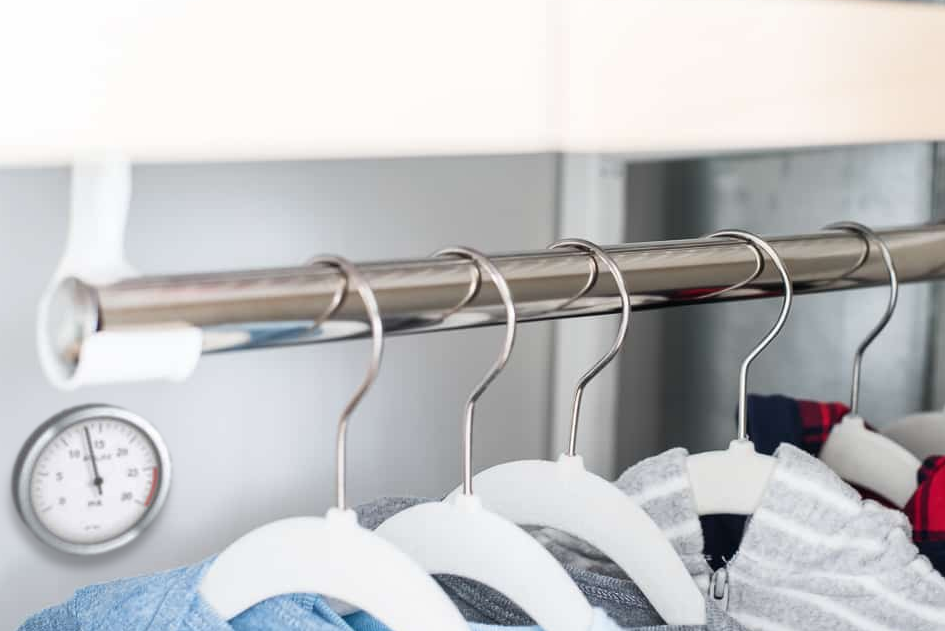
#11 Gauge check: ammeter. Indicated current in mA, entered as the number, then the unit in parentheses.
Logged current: 13 (mA)
